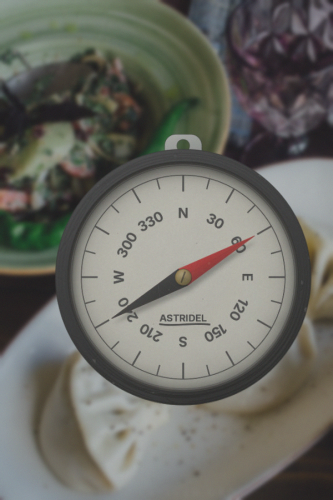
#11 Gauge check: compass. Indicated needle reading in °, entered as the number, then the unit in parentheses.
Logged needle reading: 60 (°)
